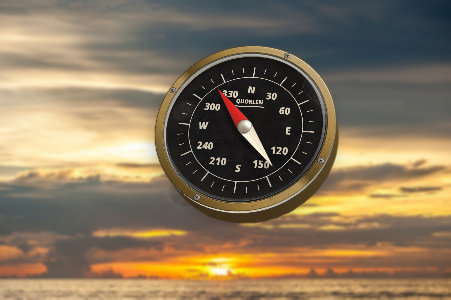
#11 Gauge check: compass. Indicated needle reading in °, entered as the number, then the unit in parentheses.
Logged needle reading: 320 (°)
